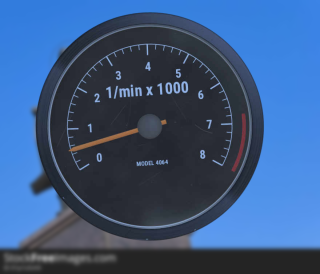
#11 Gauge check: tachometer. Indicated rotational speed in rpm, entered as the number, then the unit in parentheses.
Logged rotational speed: 500 (rpm)
